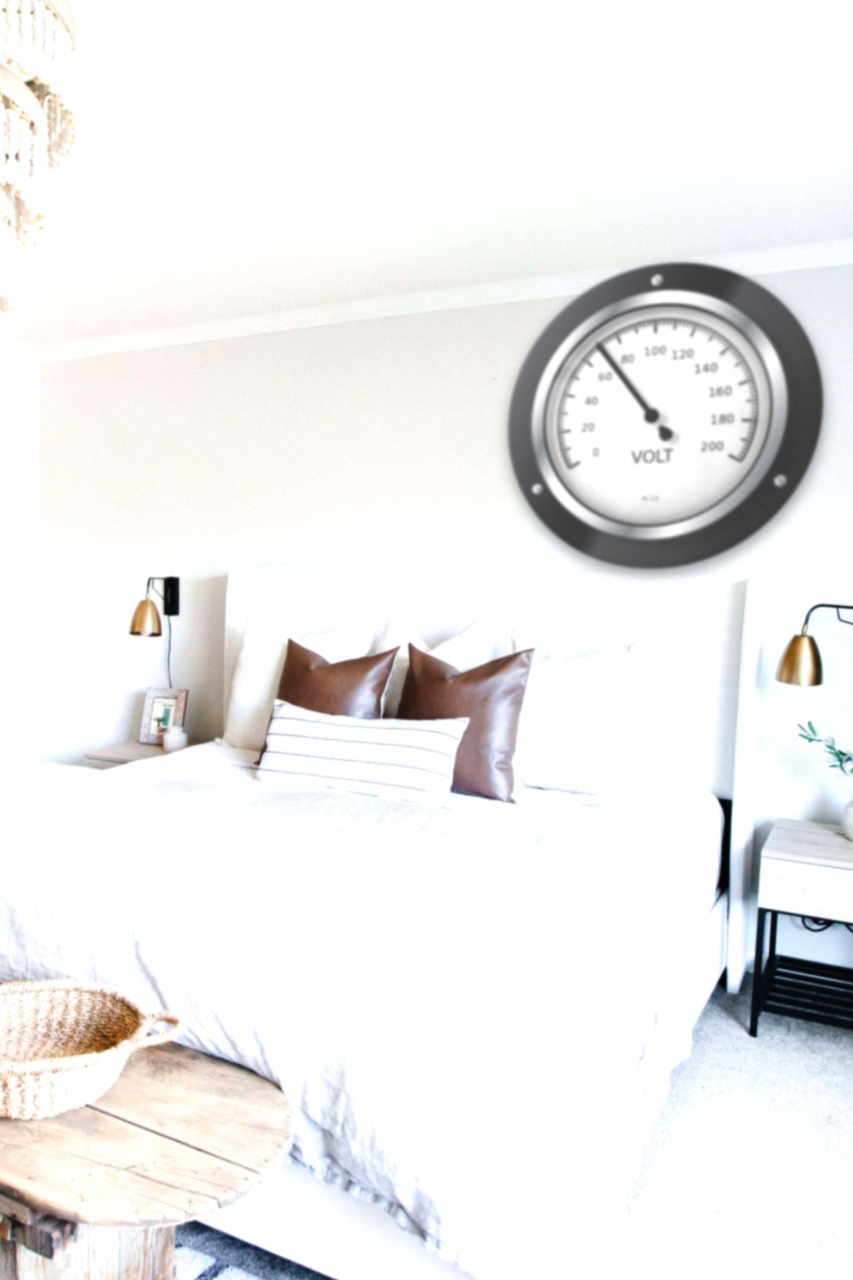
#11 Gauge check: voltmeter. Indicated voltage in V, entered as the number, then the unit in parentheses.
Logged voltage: 70 (V)
